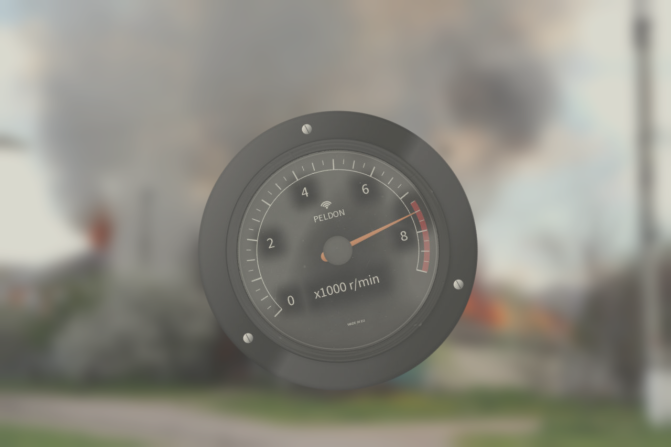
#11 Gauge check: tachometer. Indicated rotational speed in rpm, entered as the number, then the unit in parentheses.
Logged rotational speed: 7500 (rpm)
